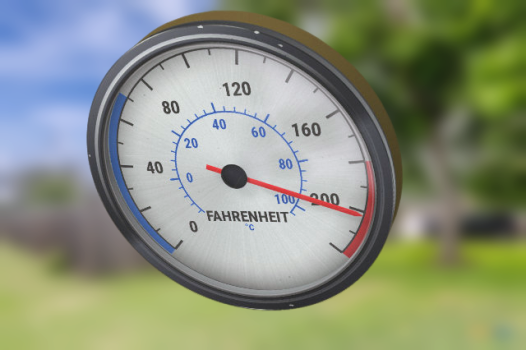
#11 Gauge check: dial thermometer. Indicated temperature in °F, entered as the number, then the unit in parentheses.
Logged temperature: 200 (°F)
